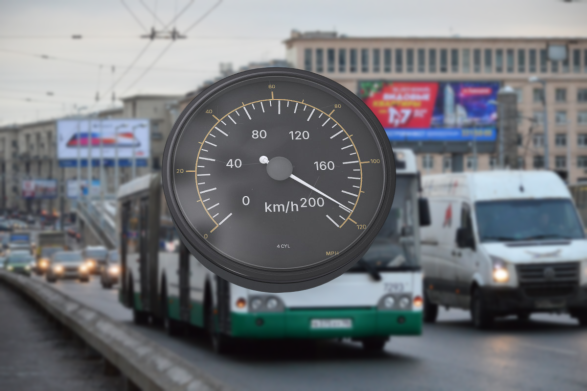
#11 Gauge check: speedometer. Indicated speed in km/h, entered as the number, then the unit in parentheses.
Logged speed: 190 (km/h)
